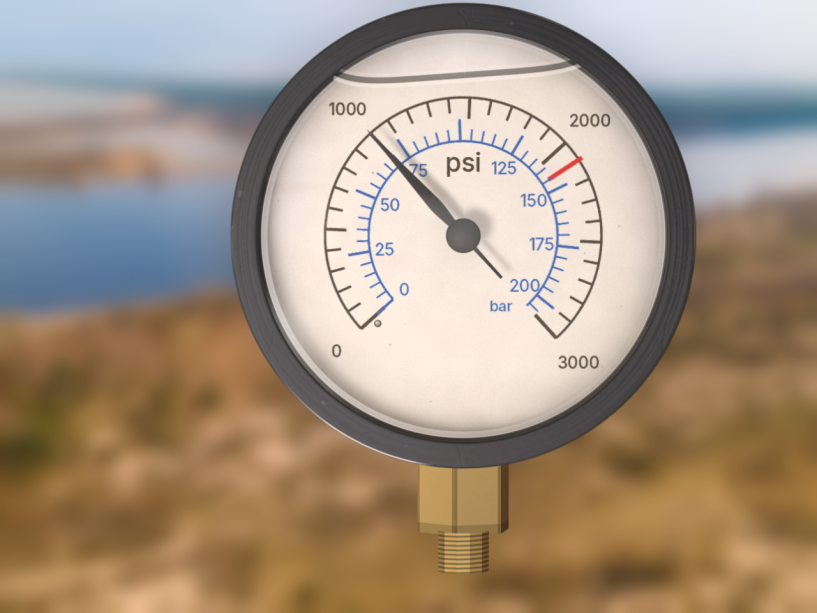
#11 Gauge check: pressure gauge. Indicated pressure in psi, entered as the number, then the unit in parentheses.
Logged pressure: 1000 (psi)
